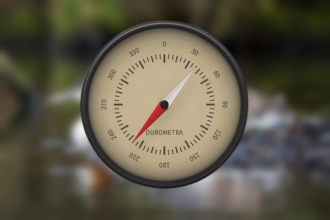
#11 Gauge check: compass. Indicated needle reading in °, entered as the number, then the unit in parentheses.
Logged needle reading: 220 (°)
